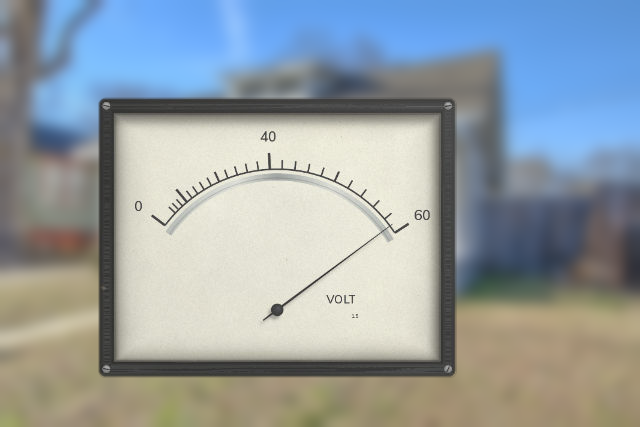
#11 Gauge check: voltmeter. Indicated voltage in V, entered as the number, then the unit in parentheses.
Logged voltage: 59 (V)
